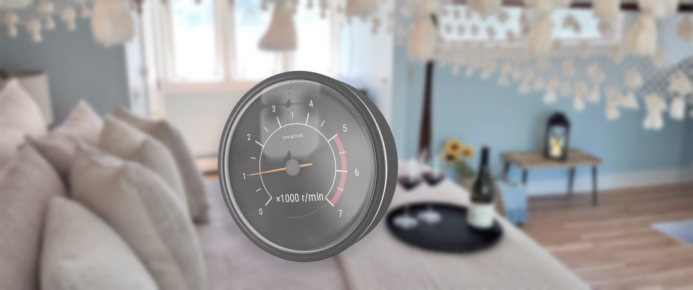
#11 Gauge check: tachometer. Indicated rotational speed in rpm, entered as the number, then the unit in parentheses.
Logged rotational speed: 1000 (rpm)
